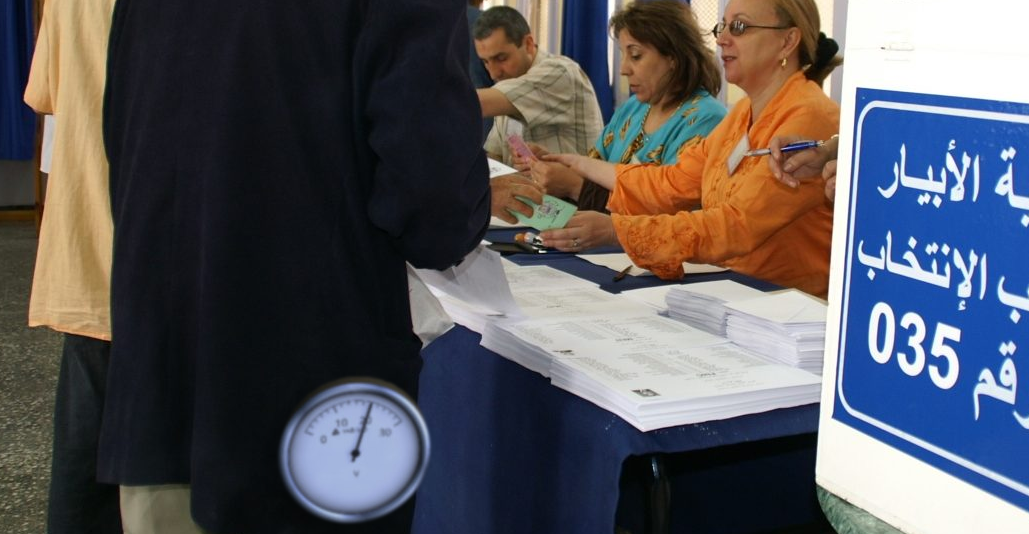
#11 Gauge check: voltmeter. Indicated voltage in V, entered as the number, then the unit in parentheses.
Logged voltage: 20 (V)
